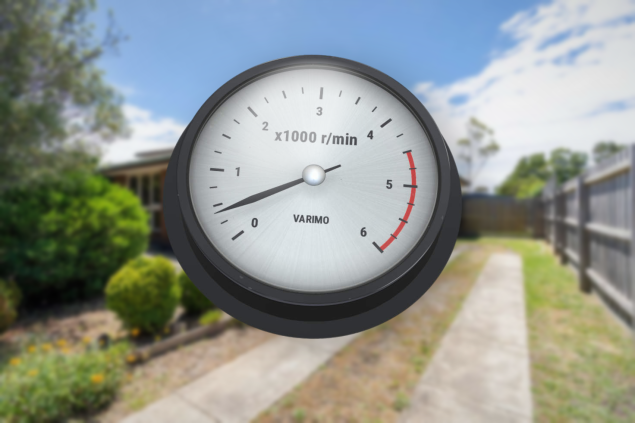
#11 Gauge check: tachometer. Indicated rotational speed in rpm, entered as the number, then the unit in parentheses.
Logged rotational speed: 375 (rpm)
